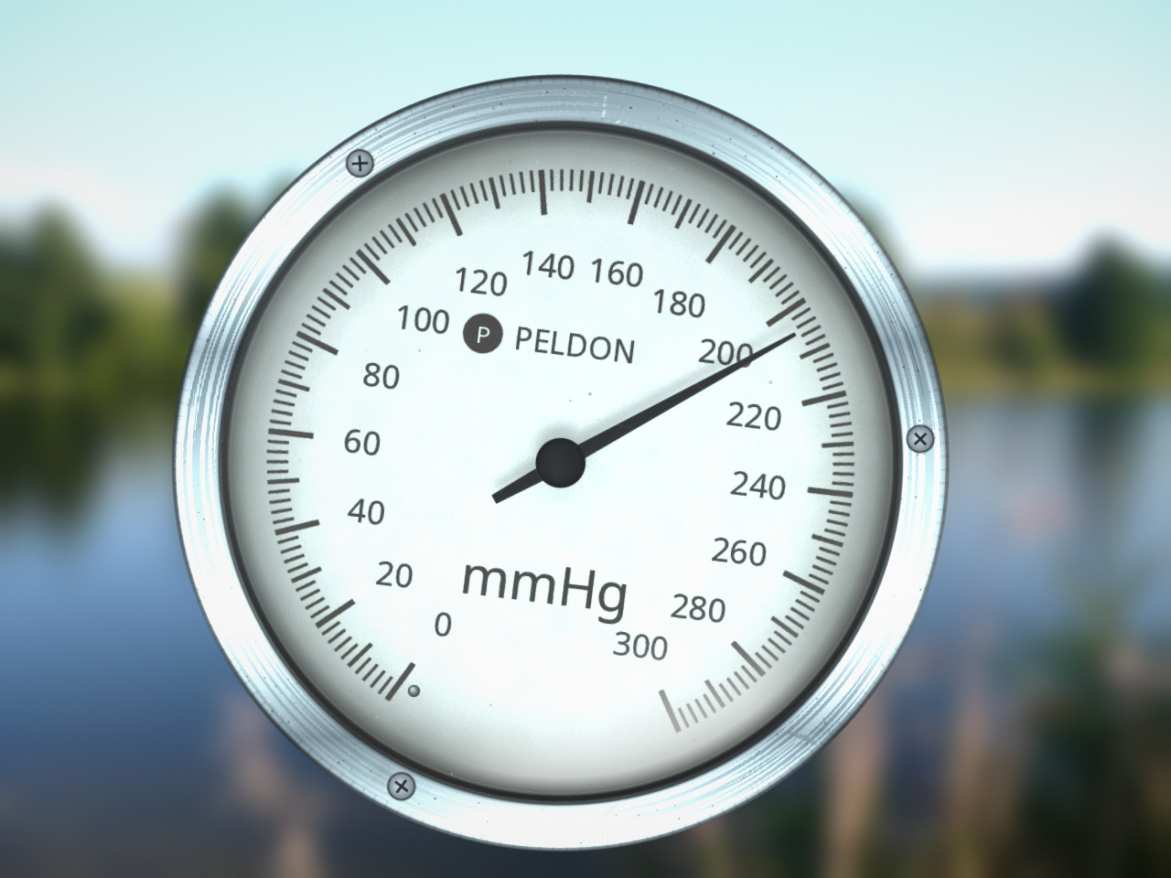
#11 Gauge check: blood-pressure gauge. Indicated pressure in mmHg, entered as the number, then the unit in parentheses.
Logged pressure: 205 (mmHg)
